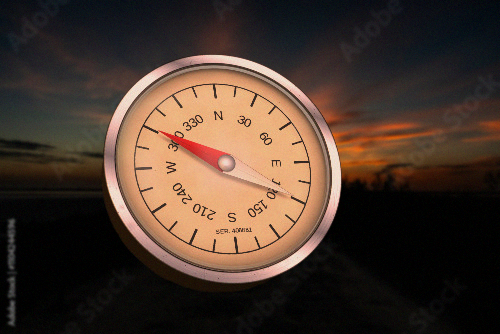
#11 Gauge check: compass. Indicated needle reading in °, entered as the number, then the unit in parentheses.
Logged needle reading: 300 (°)
